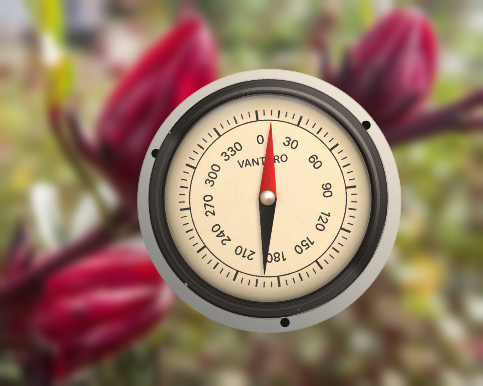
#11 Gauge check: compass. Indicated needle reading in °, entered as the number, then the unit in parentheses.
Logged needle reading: 10 (°)
